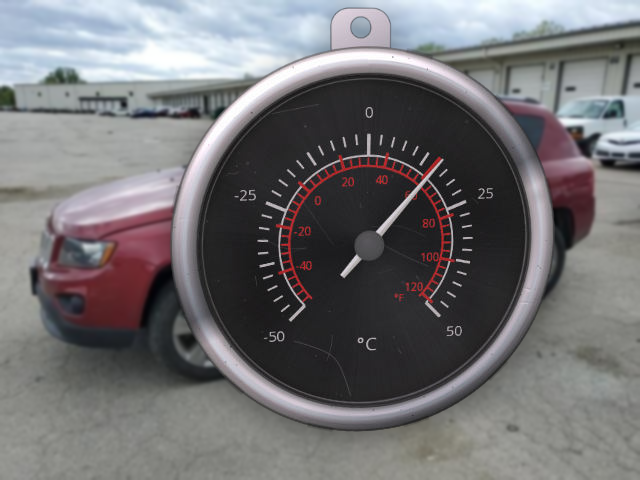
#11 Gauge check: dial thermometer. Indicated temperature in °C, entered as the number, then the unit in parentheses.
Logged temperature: 15 (°C)
